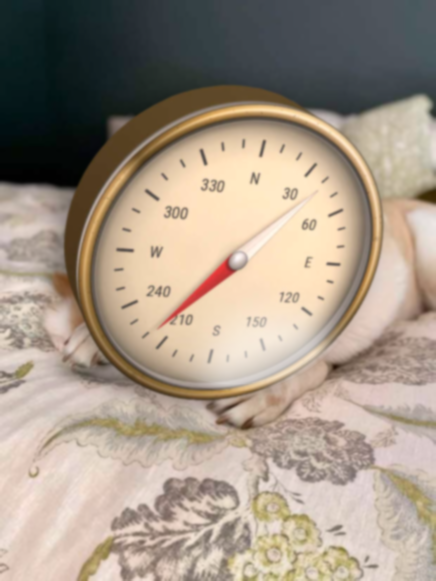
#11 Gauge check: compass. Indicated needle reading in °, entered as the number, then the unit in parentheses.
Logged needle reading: 220 (°)
